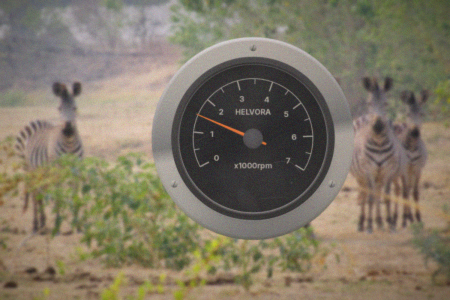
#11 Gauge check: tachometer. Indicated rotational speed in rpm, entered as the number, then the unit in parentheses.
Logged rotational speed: 1500 (rpm)
